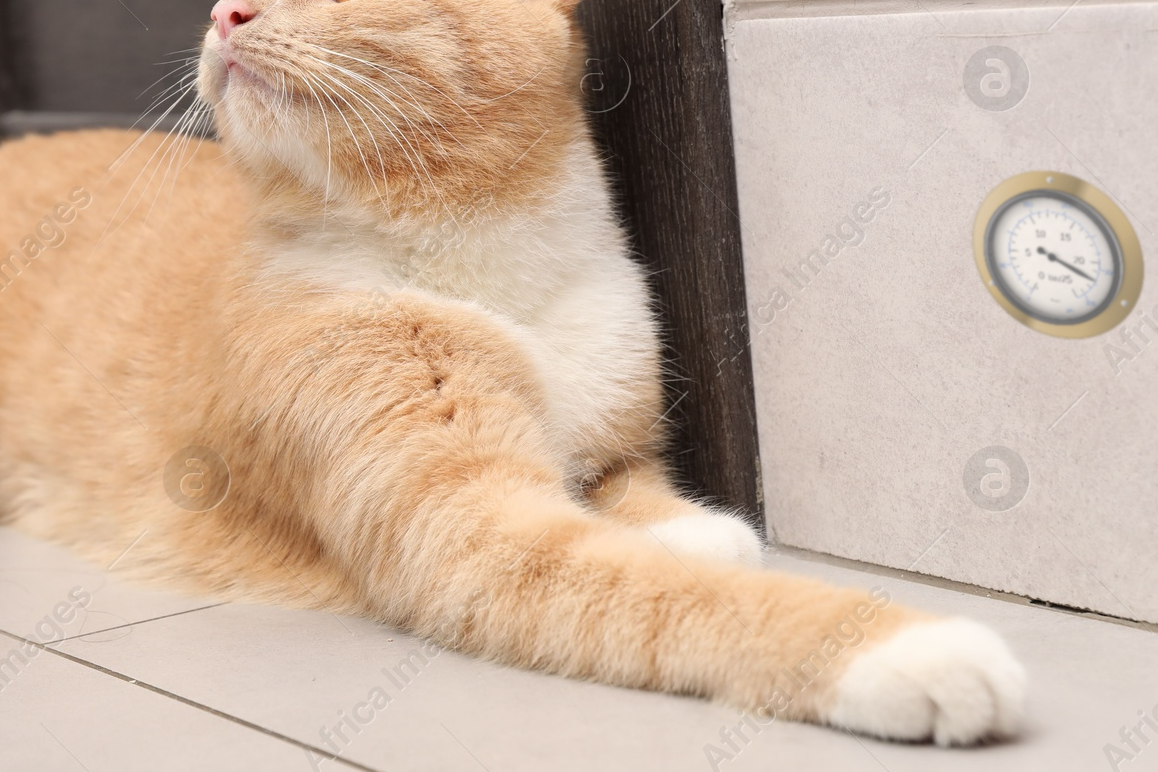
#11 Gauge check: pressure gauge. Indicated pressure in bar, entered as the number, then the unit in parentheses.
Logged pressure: 22 (bar)
